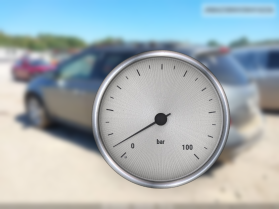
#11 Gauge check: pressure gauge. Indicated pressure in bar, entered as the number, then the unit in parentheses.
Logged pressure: 5 (bar)
